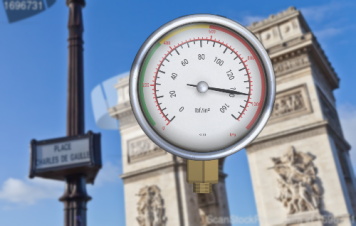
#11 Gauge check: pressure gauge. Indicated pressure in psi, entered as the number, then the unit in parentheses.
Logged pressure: 140 (psi)
